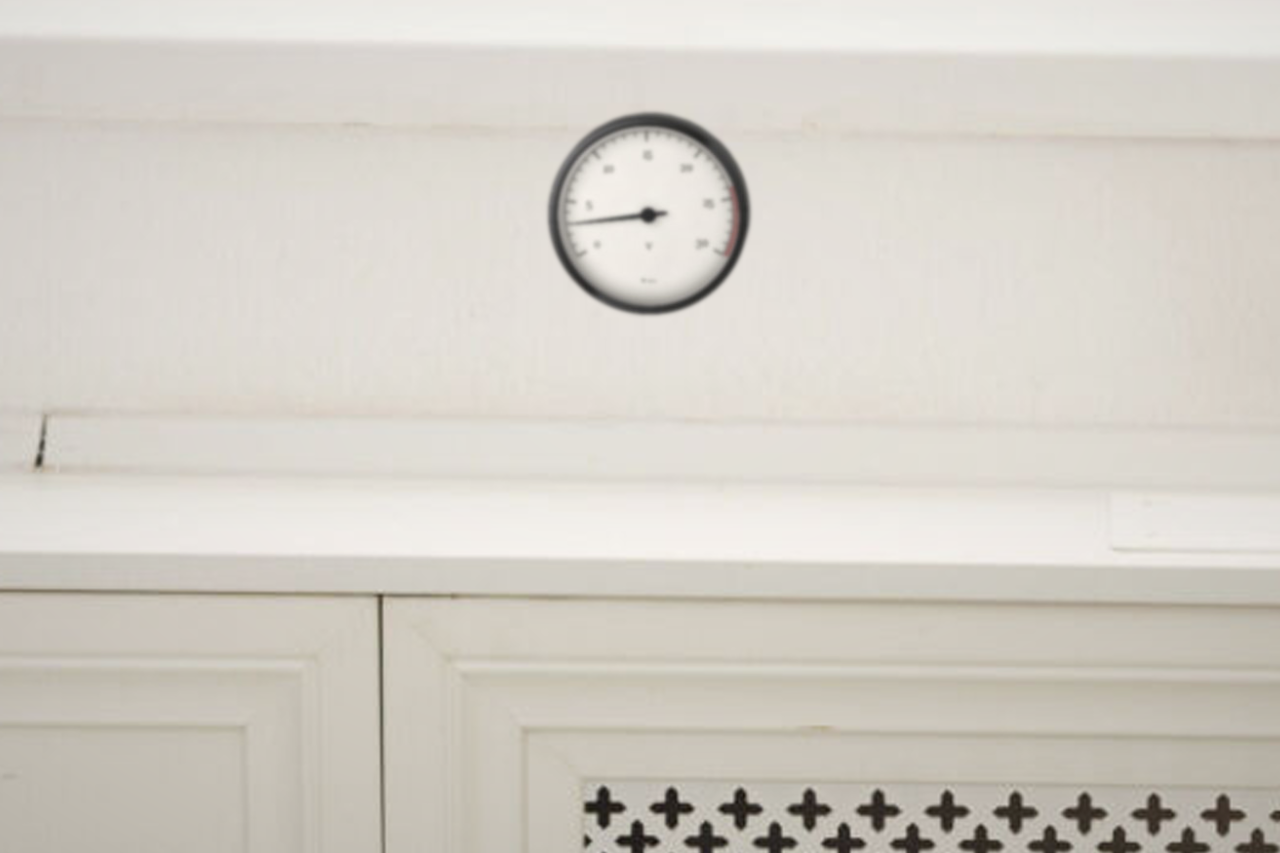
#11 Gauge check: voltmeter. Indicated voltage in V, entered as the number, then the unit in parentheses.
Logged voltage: 3 (V)
